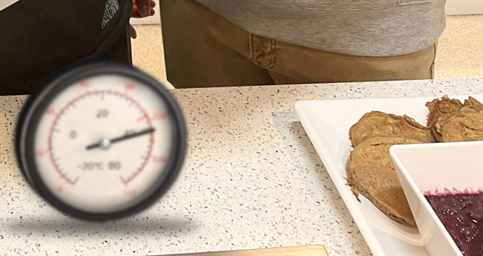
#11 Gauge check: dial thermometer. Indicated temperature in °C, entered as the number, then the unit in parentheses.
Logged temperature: 40 (°C)
